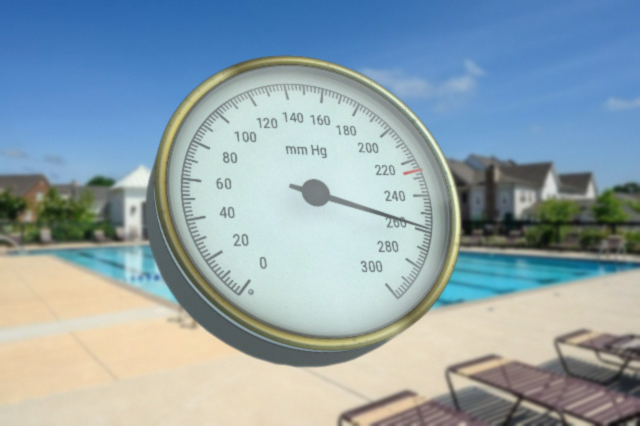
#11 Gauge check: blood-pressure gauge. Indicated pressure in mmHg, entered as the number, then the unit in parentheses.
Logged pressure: 260 (mmHg)
